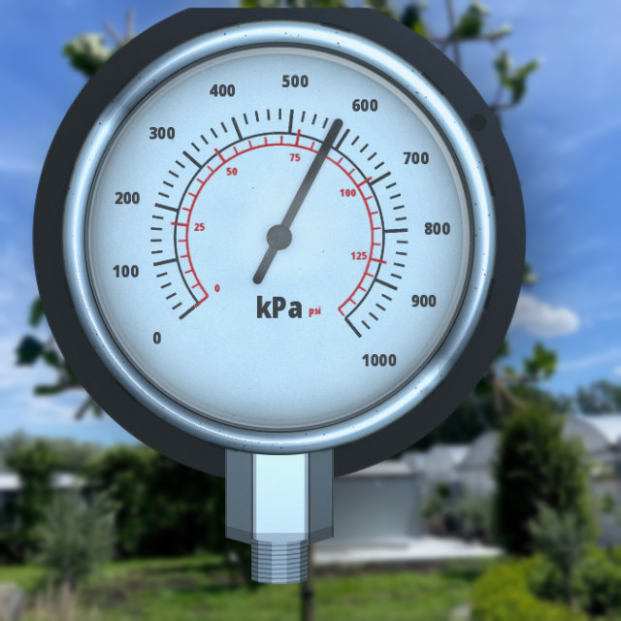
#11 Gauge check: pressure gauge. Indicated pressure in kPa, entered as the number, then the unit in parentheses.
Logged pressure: 580 (kPa)
